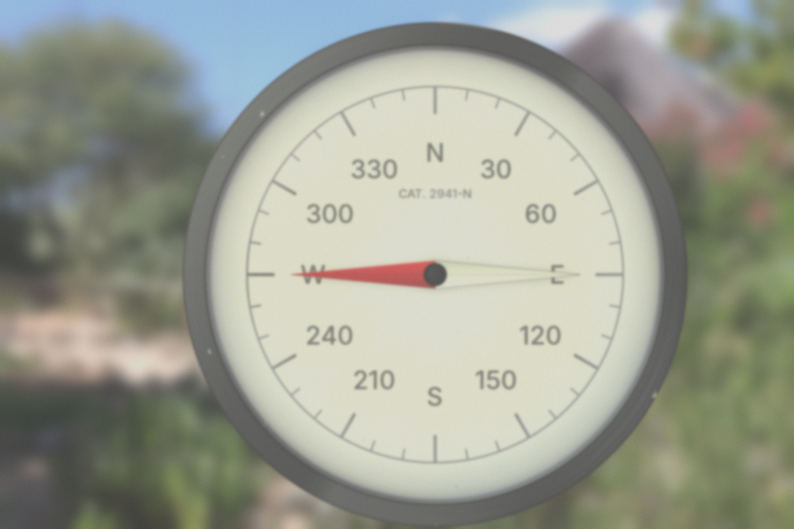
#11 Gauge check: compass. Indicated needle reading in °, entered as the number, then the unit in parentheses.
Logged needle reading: 270 (°)
